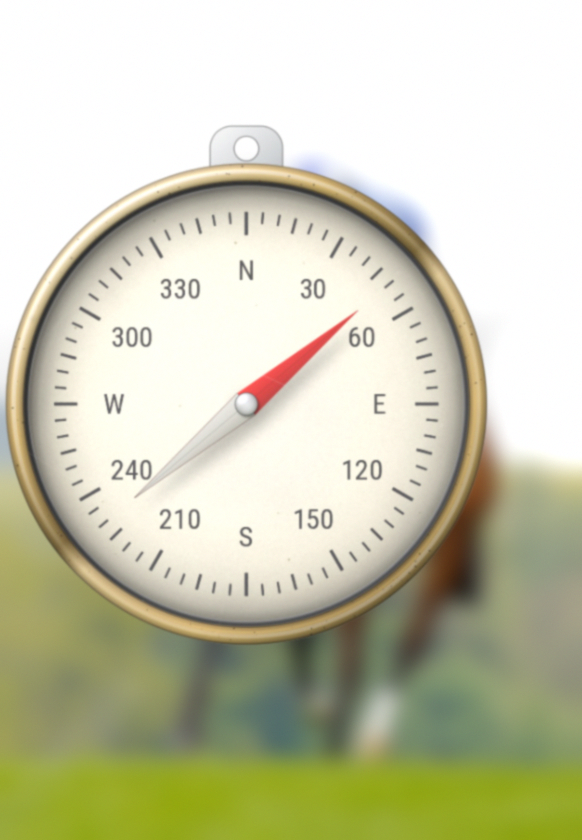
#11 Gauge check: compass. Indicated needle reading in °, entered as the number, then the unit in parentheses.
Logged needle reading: 50 (°)
